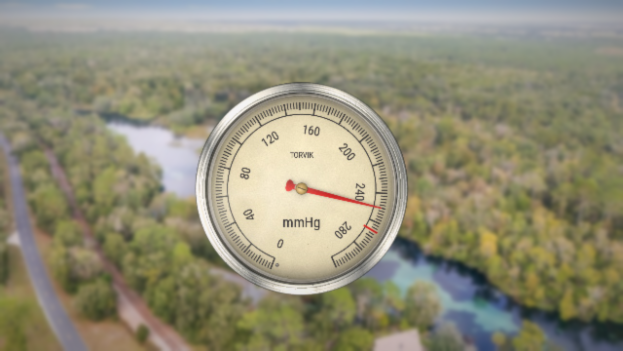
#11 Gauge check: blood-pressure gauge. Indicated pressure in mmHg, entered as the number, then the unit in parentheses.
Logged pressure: 250 (mmHg)
